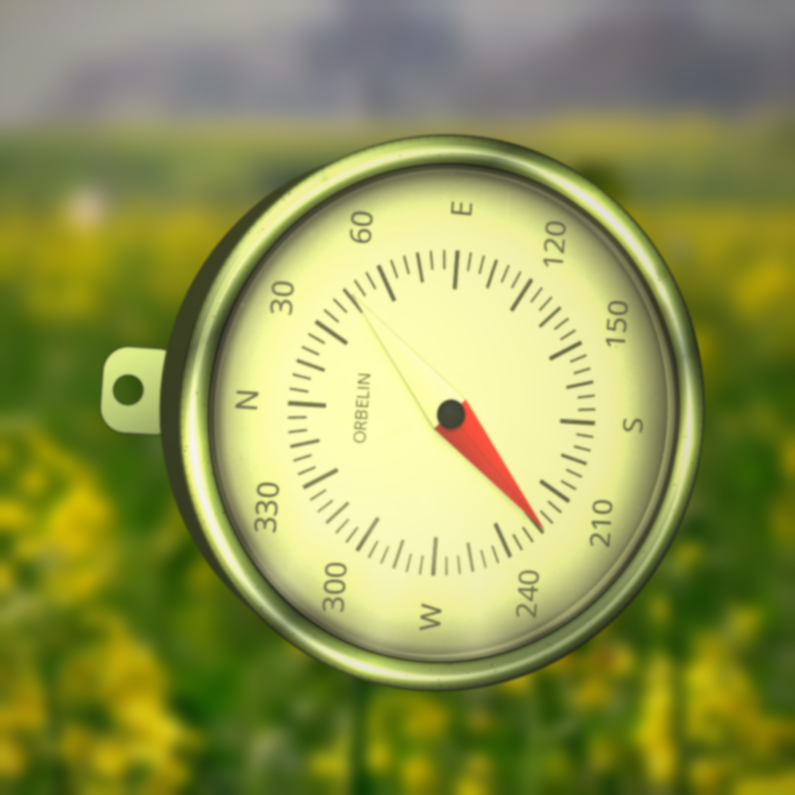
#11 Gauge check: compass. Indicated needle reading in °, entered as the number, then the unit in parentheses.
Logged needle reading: 225 (°)
